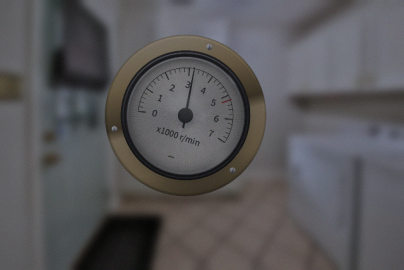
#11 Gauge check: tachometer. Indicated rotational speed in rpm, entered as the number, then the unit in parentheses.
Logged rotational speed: 3200 (rpm)
